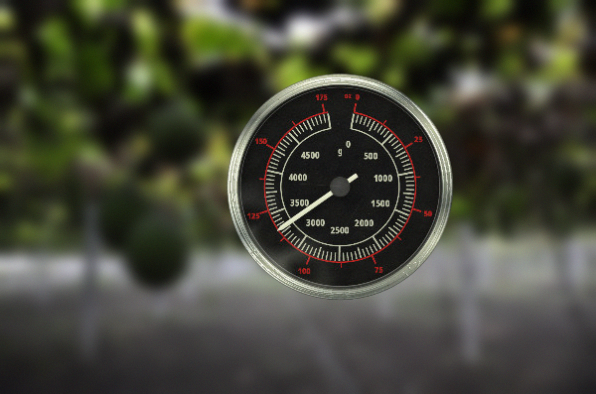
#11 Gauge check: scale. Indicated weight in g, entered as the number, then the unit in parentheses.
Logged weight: 3300 (g)
